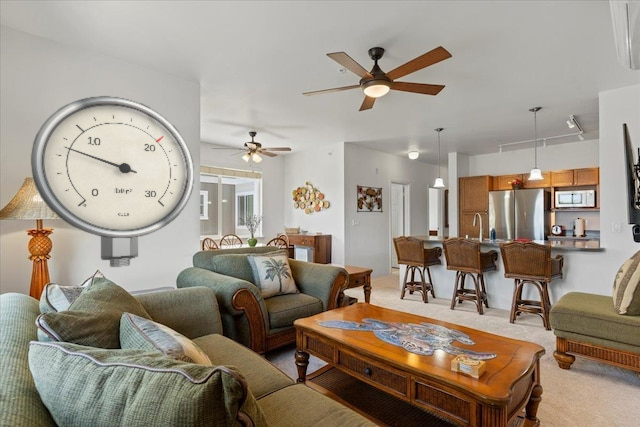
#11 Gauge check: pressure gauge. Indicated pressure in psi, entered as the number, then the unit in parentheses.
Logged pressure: 7 (psi)
